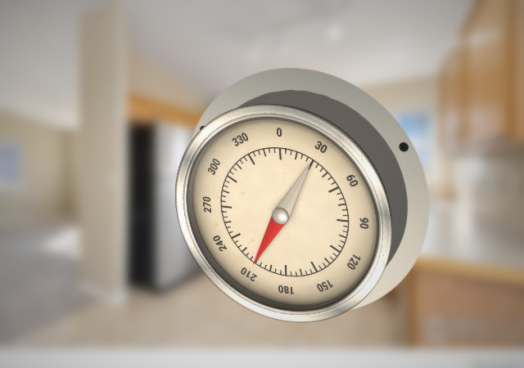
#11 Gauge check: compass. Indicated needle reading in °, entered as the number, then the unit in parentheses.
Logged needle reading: 210 (°)
